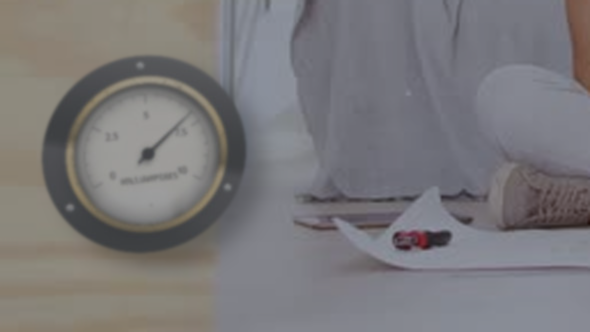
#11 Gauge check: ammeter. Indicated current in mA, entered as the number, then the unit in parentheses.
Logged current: 7 (mA)
